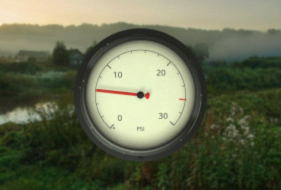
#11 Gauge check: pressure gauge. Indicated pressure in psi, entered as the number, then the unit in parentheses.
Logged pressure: 6 (psi)
